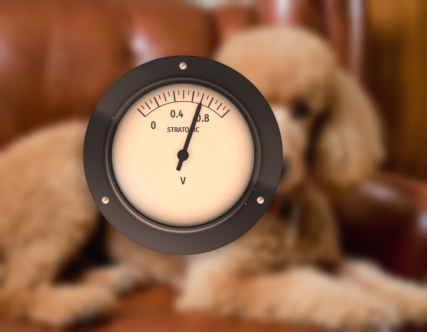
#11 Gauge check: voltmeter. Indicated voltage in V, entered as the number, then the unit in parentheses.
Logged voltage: 0.7 (V)
